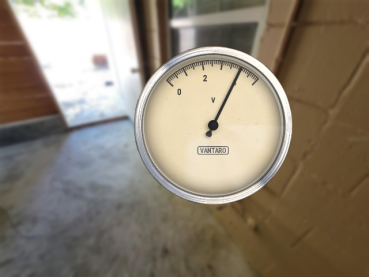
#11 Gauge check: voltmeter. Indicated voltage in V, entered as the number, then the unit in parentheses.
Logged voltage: 4 (V)
